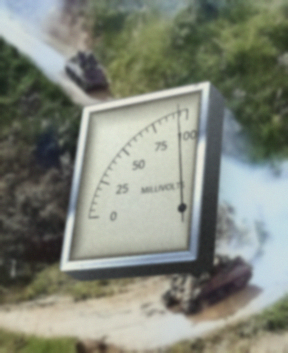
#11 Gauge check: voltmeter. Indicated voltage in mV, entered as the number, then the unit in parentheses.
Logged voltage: 95 (mV)
